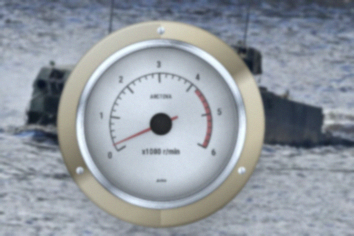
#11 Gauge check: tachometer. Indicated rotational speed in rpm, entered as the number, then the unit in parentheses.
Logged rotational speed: 200 (rpm)
